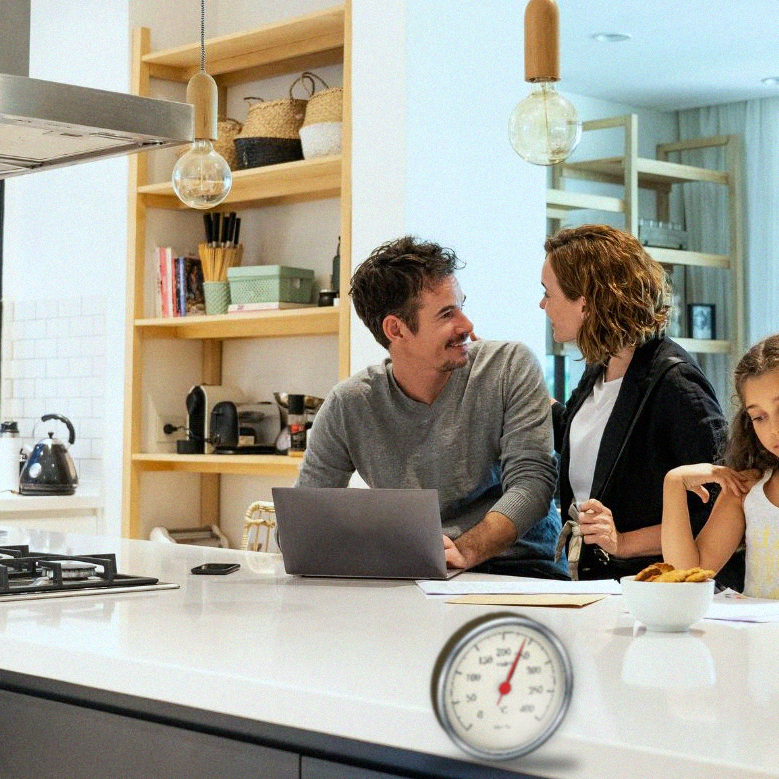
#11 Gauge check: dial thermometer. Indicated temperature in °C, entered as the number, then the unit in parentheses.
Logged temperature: 237.5 (°C)
